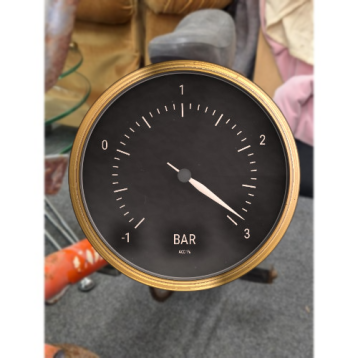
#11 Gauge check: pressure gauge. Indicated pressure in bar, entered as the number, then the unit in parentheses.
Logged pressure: 2.9 (bar)
